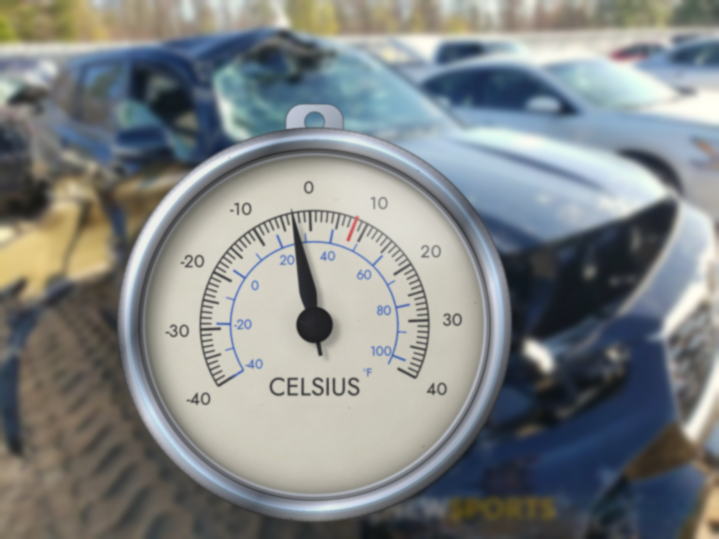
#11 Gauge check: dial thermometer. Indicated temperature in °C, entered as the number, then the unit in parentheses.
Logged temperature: -3 (°C)
